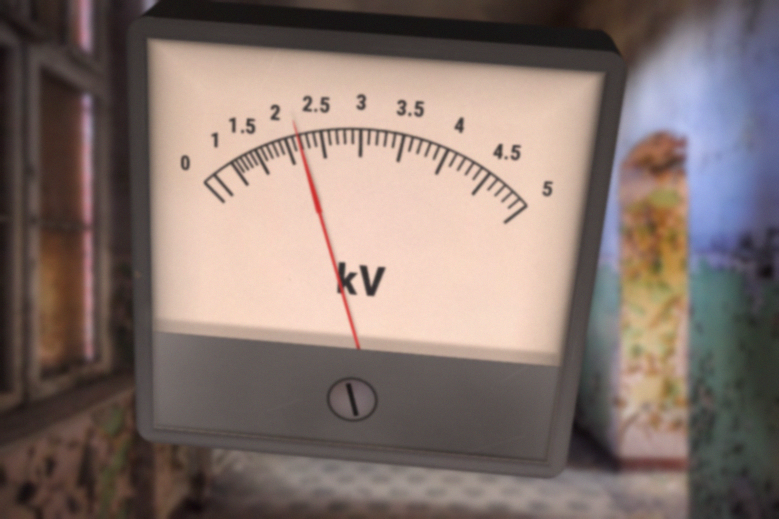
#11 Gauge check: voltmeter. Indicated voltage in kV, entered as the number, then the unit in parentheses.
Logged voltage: 2.2 (kV)
